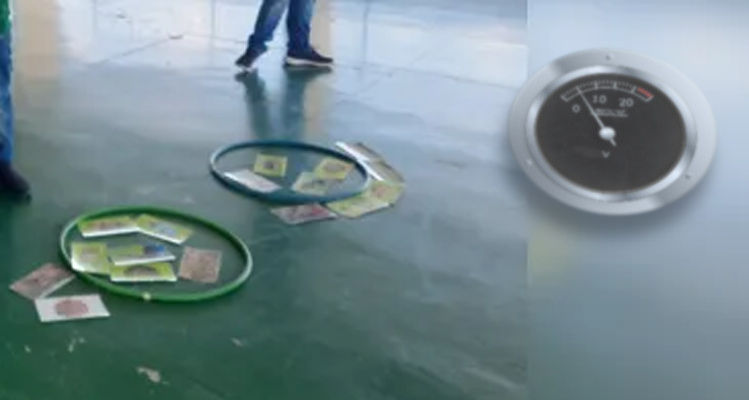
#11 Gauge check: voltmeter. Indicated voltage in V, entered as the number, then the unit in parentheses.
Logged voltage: 5 (V)
